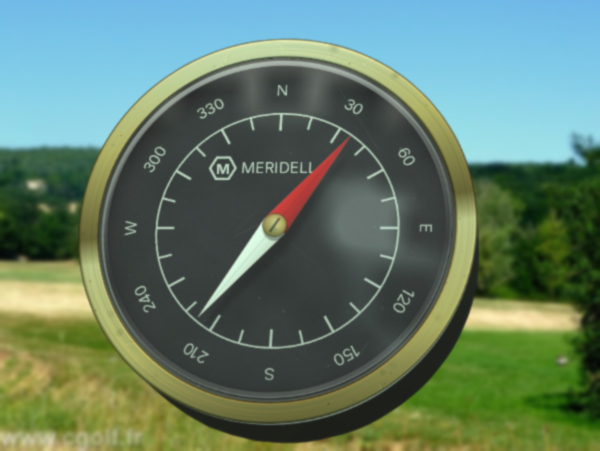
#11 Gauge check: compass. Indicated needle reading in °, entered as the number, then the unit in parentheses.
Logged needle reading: 37.5 (°)
